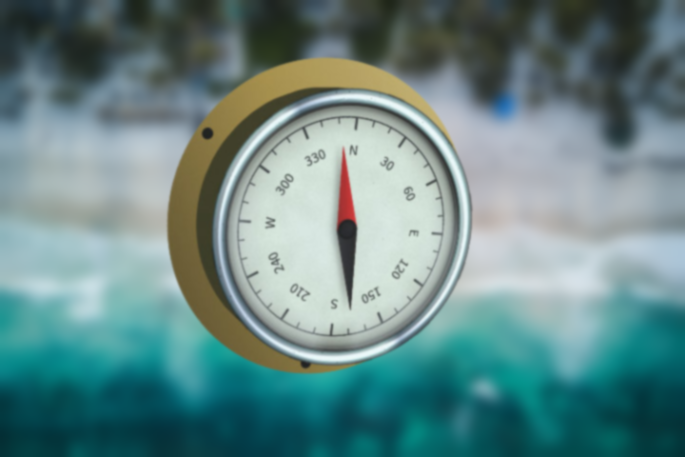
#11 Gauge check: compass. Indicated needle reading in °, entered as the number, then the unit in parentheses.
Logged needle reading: 350 (°)
